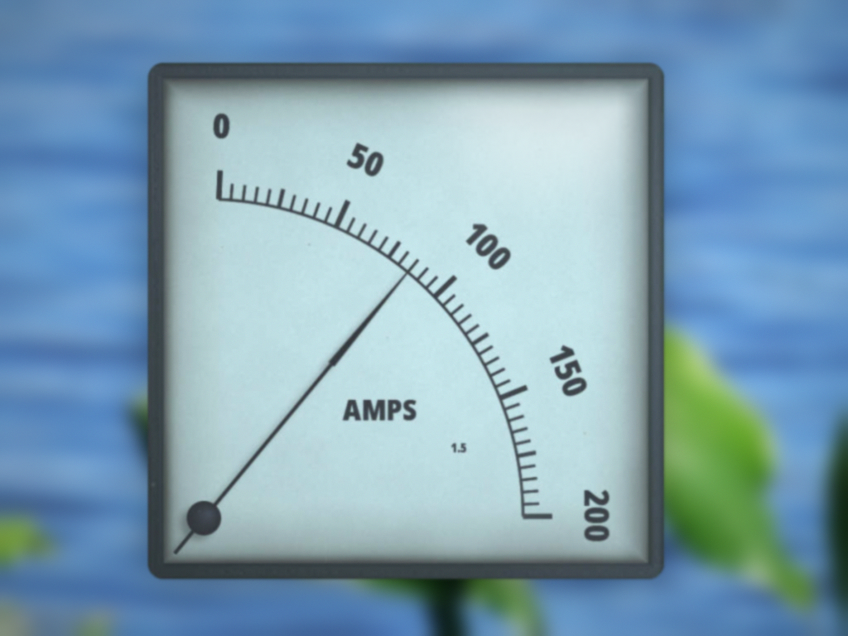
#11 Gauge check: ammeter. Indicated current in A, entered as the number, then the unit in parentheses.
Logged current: 85 (A)
